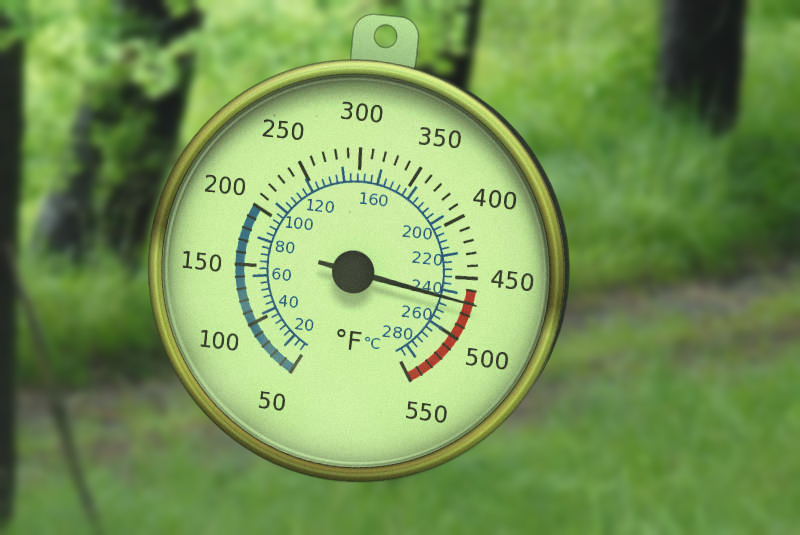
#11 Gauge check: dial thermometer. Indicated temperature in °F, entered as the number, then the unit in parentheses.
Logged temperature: 470 (°F)
